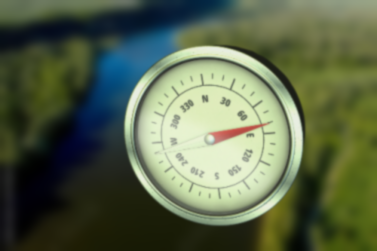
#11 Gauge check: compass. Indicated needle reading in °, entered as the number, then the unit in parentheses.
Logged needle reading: 80 (°)
